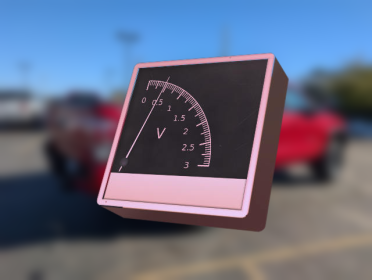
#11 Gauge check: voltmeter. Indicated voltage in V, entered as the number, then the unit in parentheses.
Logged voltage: 0.5 (V)
